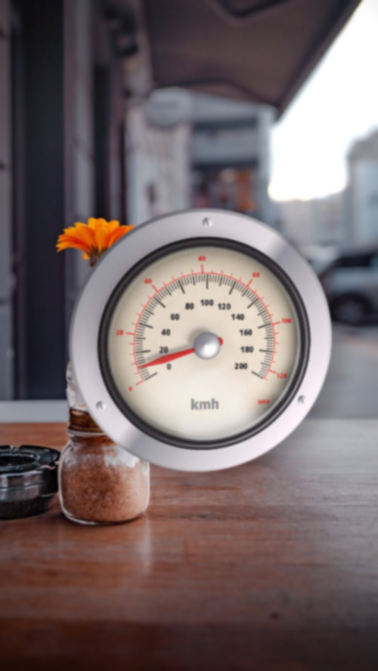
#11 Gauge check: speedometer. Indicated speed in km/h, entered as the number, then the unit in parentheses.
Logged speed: 10 (km/h)
